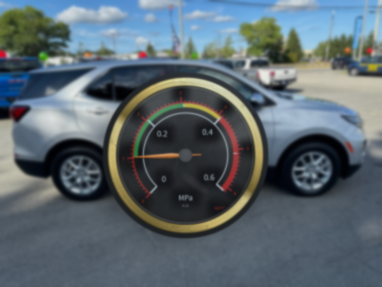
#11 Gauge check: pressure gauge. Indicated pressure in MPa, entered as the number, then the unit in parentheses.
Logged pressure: 0.1 (MPa)
